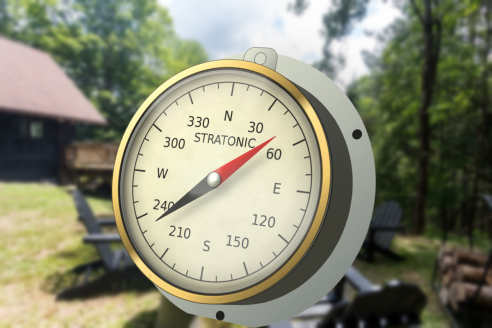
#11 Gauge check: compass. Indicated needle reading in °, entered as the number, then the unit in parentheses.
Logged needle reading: 50 (°)
